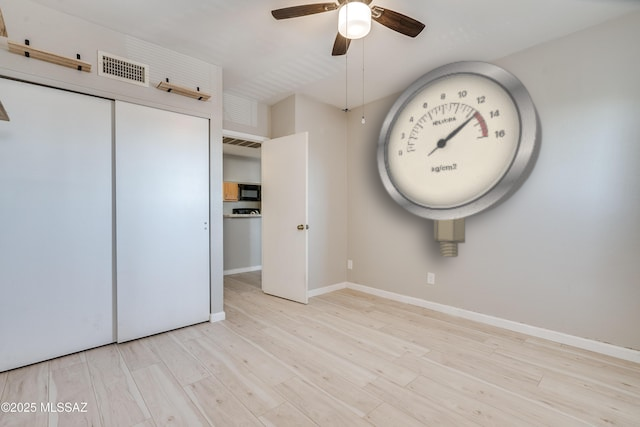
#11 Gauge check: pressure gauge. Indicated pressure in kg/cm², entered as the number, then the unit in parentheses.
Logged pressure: 13 (kg/cm²)
